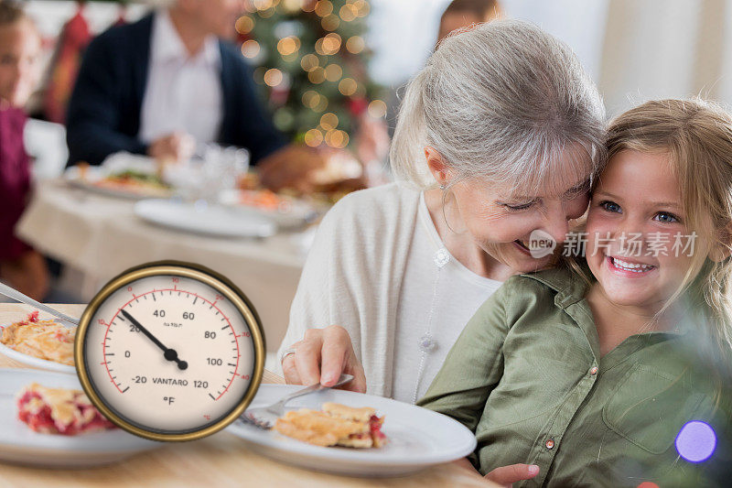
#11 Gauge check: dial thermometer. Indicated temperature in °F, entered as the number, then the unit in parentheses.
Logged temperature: 24 (°F)
